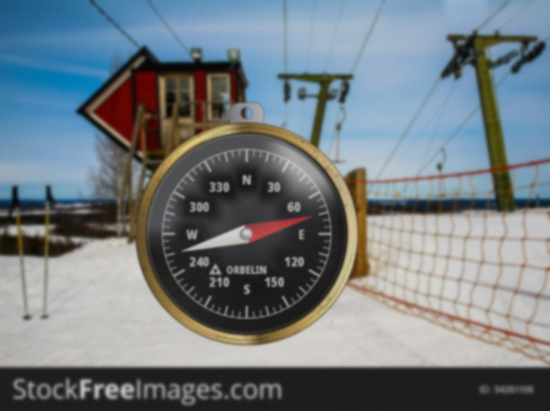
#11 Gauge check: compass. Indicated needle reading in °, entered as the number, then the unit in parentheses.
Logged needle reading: 75 (°)
